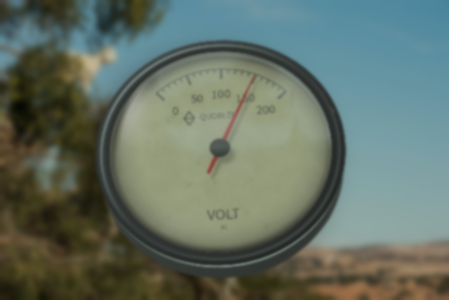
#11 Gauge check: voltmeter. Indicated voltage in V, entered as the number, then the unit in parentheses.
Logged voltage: 150 (V)
